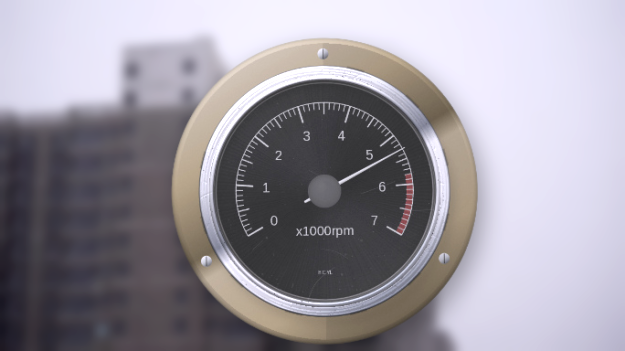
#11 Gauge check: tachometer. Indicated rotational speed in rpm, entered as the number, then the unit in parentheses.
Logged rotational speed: 5300 (rpm)
